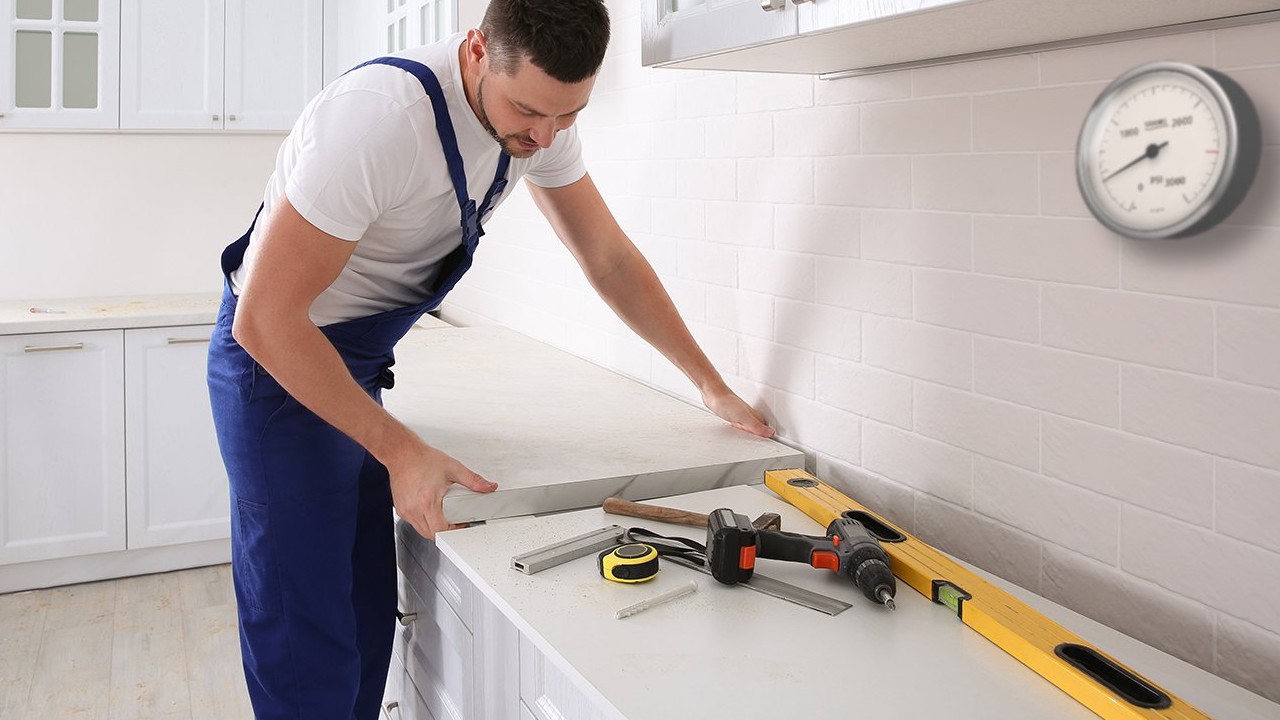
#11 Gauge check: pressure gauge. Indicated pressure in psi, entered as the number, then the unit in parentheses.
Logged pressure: 400 (psi)
